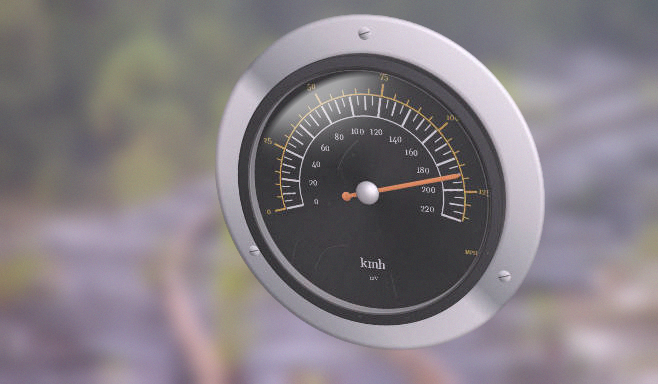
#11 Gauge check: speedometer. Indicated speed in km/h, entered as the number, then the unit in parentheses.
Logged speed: 190 (km/h)
